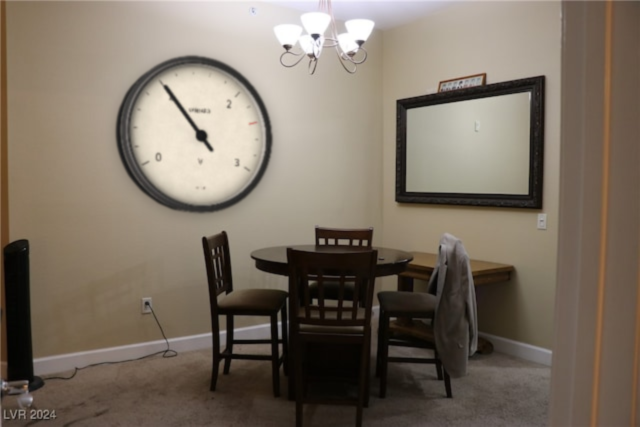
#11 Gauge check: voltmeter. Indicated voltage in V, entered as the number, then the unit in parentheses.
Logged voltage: 1 (V)
